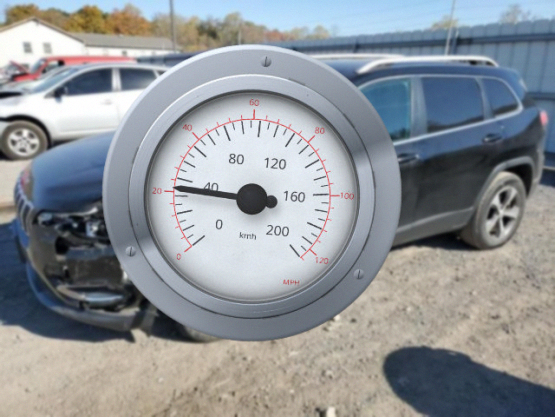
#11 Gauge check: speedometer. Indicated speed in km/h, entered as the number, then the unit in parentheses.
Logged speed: 35 (km/h)
